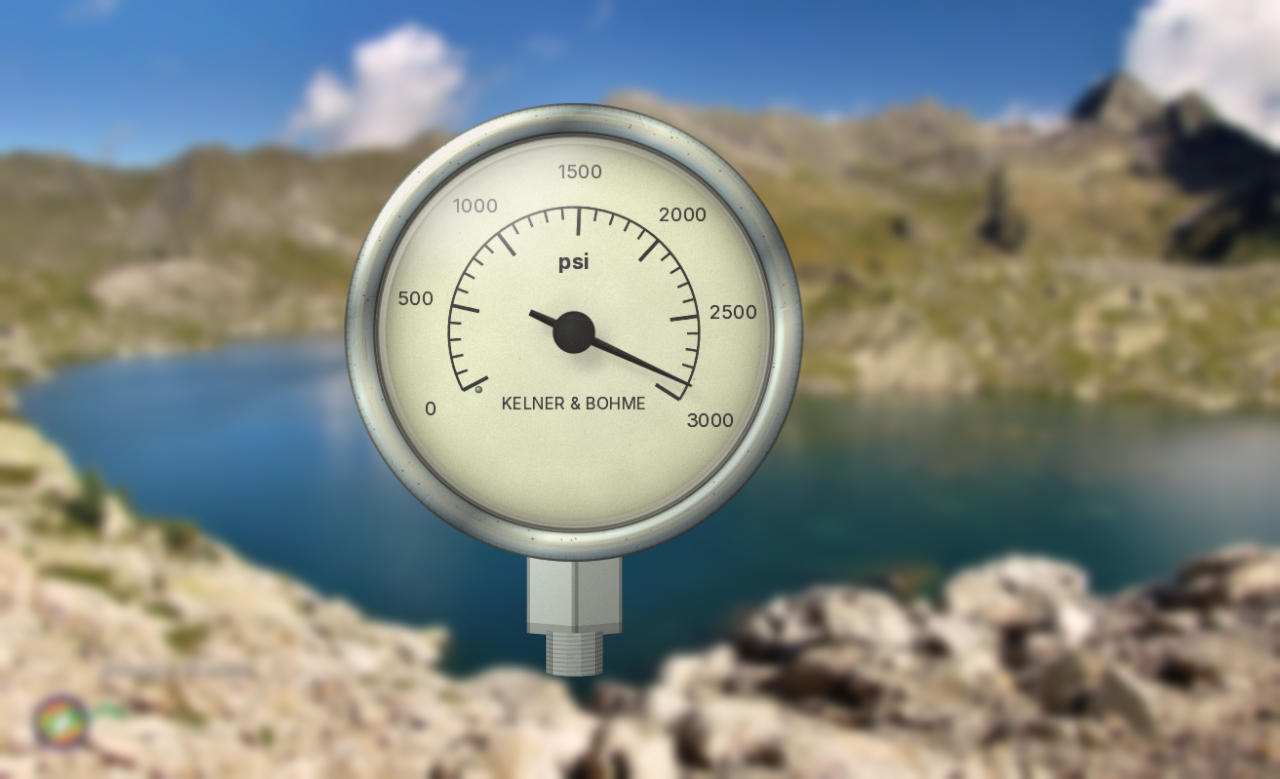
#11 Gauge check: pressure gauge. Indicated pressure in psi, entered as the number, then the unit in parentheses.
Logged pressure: 2900 (psi)
